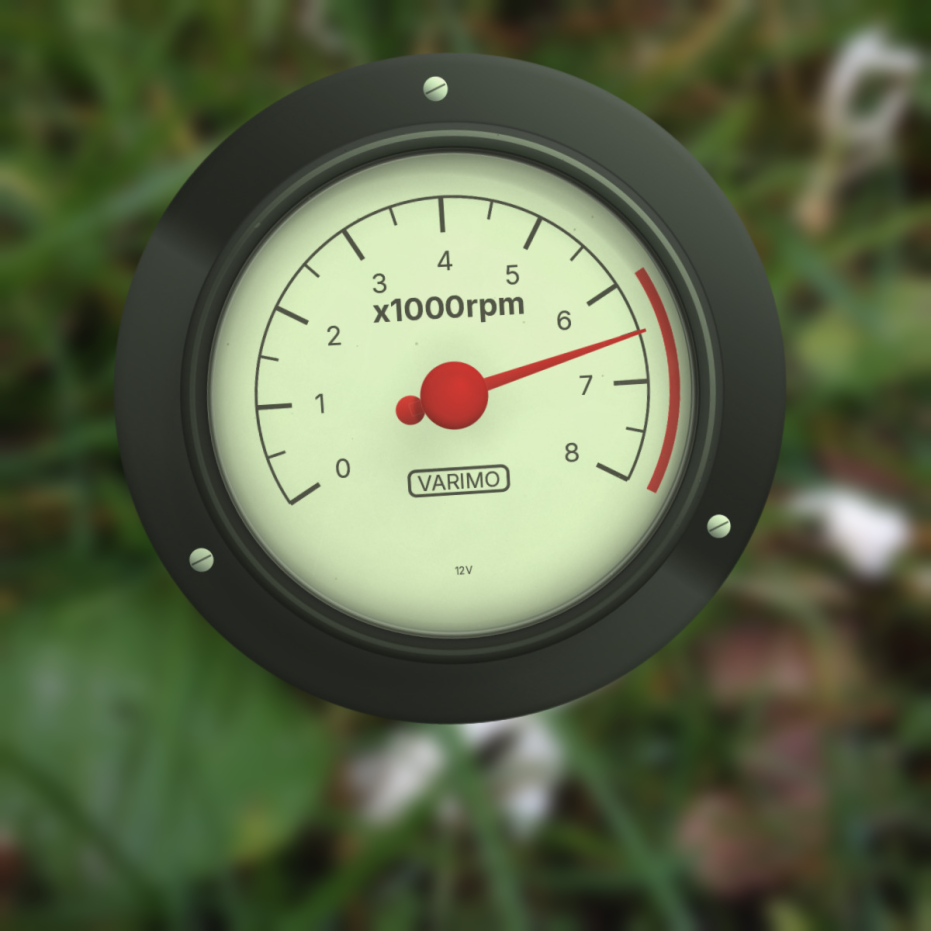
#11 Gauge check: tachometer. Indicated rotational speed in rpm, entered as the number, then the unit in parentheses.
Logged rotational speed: 6500 (rpm)
